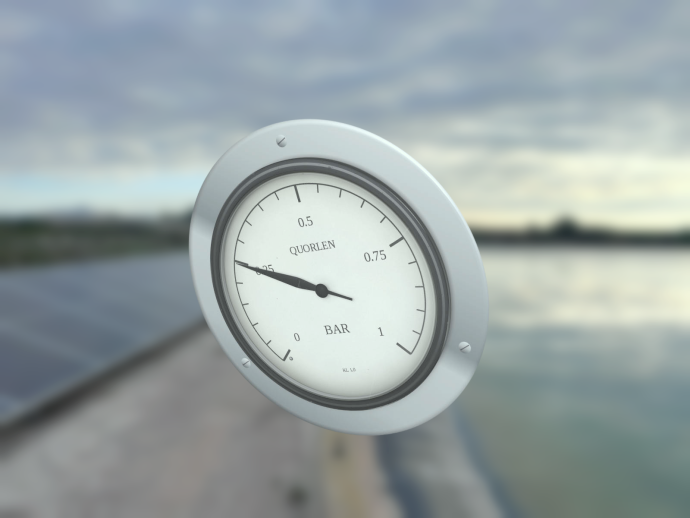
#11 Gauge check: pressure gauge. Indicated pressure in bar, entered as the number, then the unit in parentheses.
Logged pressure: 0.25 (bar)
